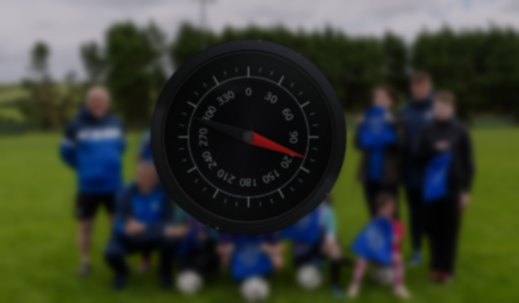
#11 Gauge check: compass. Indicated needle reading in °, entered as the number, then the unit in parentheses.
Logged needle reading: 110 (°)
